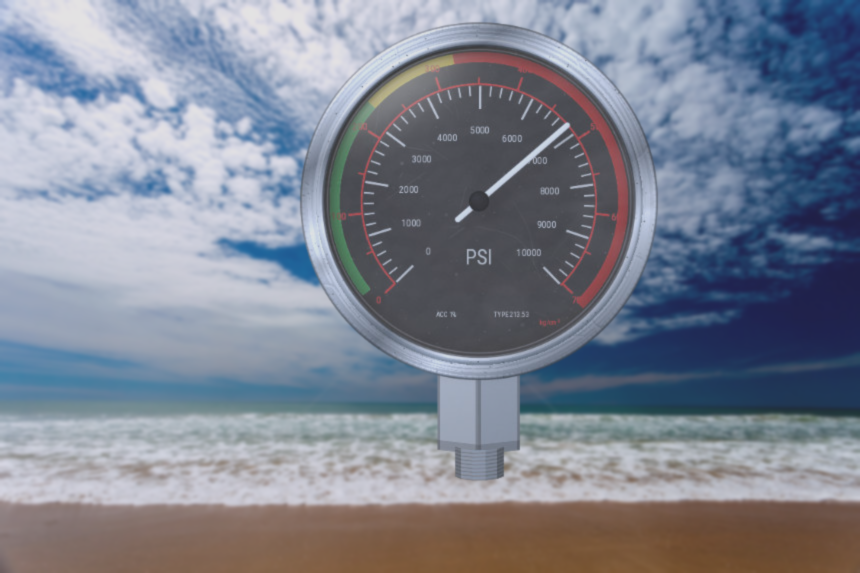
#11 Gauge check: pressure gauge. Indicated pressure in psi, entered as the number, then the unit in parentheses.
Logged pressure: 6800 (psi)
